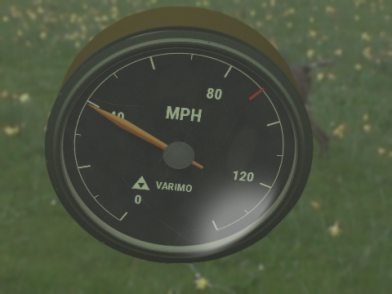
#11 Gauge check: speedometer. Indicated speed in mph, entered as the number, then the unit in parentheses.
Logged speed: 40 (mph)
